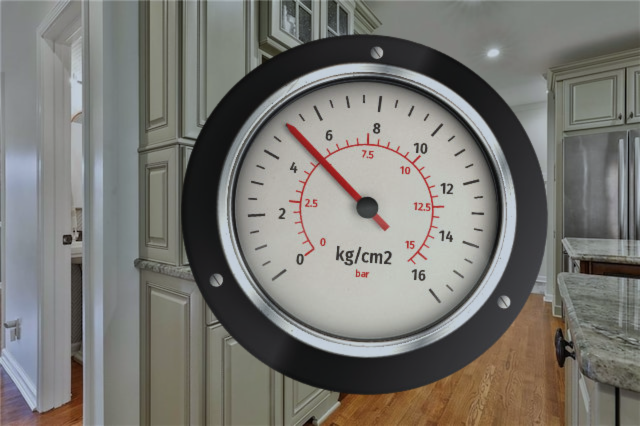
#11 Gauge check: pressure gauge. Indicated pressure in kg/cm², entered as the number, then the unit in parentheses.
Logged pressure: 5 (kg/cm²)
